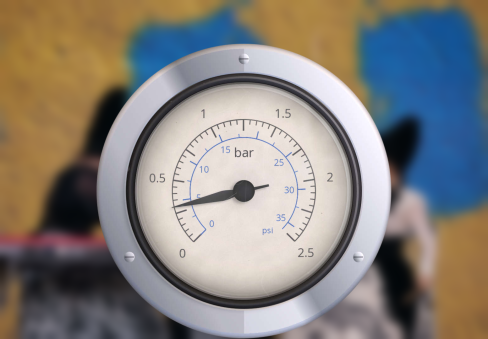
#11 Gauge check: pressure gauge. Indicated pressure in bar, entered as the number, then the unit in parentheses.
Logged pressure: 0.3 (bar)
